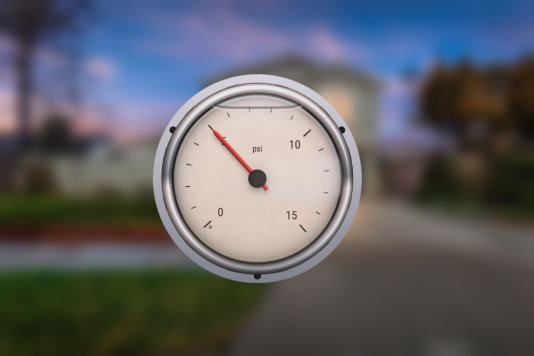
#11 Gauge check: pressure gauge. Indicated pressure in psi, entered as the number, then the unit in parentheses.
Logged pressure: 5 (psi)
